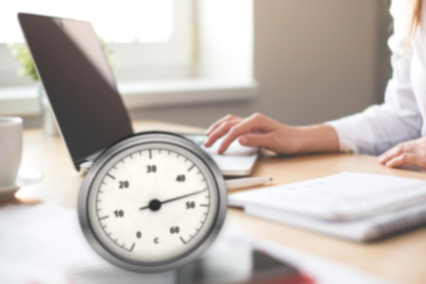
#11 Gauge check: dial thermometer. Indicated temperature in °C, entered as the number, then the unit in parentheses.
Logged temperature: 46 (°C)
